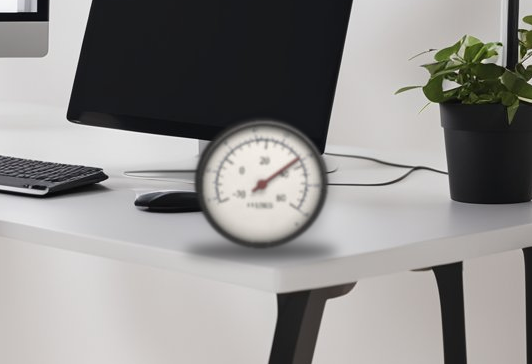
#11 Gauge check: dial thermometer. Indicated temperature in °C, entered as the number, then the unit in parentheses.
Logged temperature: 36 (°C)
